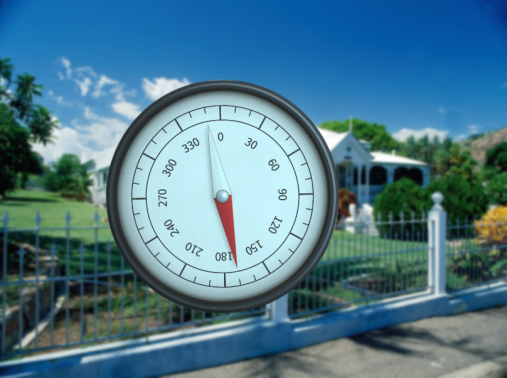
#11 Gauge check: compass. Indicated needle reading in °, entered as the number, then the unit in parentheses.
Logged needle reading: 170 (°)
